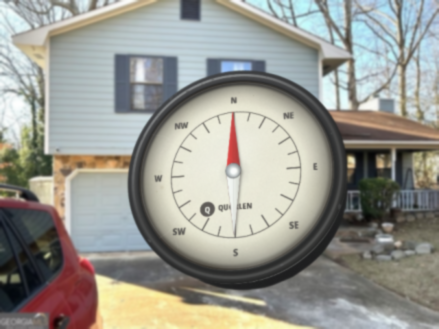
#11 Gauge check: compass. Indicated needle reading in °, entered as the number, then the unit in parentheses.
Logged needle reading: 0 (°)
